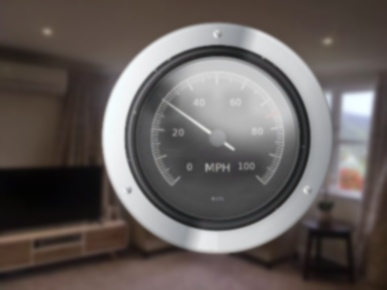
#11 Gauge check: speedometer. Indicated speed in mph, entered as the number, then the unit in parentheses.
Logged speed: 30 (mph)
